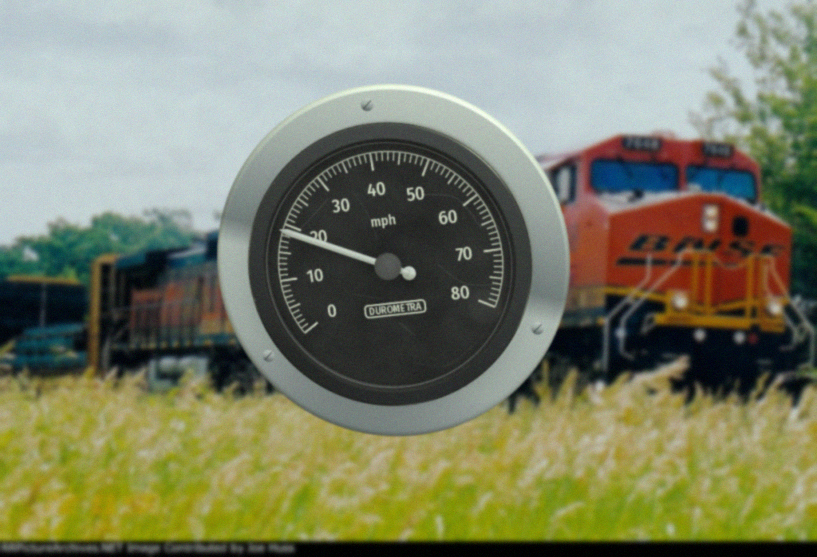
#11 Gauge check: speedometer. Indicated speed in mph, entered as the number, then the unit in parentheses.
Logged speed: 19 (mph)
